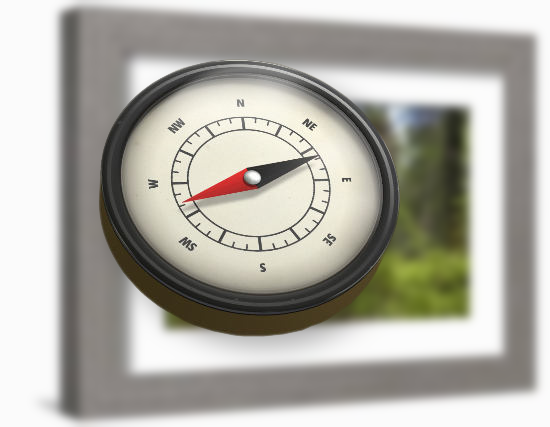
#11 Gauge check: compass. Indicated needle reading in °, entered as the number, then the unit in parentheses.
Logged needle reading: 250 (°)
